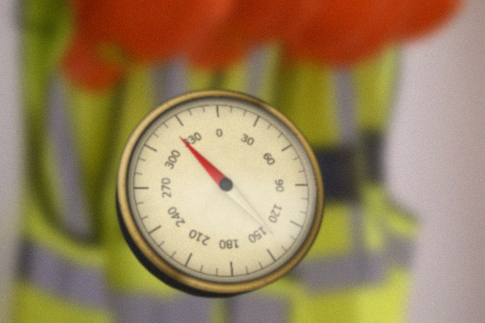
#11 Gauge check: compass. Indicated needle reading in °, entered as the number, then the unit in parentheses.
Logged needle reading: 320 (°)
